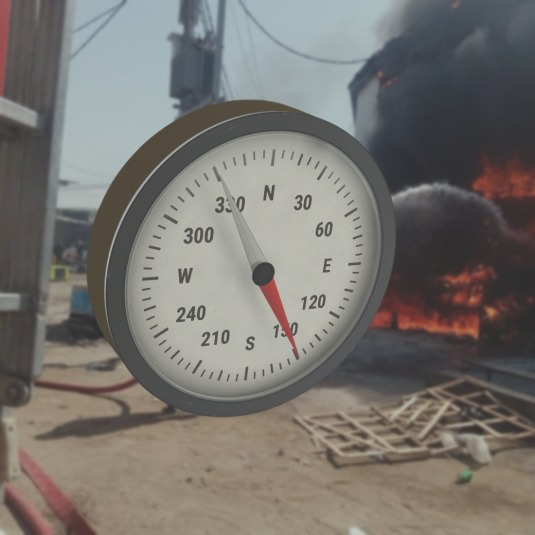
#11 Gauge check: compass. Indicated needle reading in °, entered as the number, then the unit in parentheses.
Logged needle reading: 150 (°)
